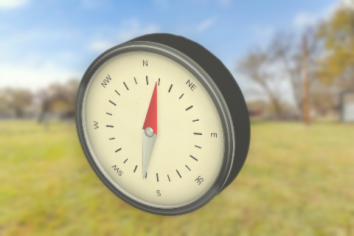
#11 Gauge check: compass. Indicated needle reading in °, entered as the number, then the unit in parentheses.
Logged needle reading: 15 (°)
